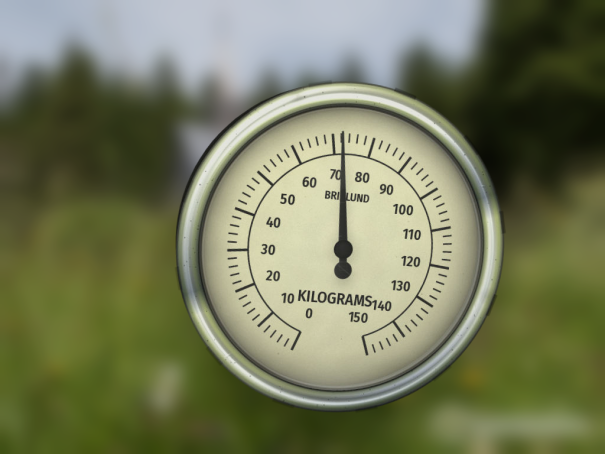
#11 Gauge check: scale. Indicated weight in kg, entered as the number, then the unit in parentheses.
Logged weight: 72 (kg)
